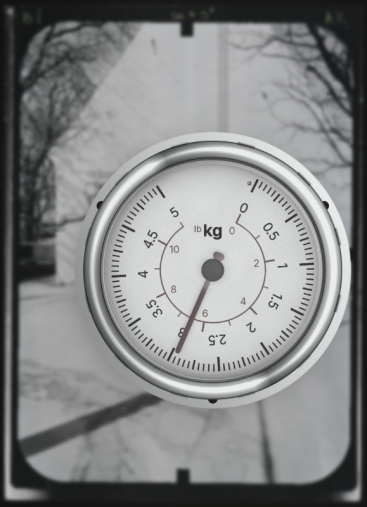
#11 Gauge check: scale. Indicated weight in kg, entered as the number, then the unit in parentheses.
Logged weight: 2.95 (kg)
